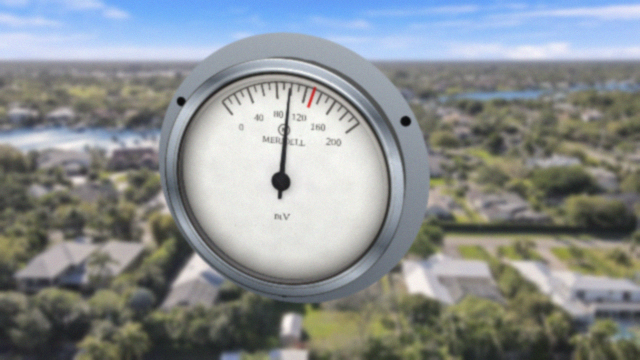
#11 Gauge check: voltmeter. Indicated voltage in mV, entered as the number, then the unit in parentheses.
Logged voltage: 100 (mV)
